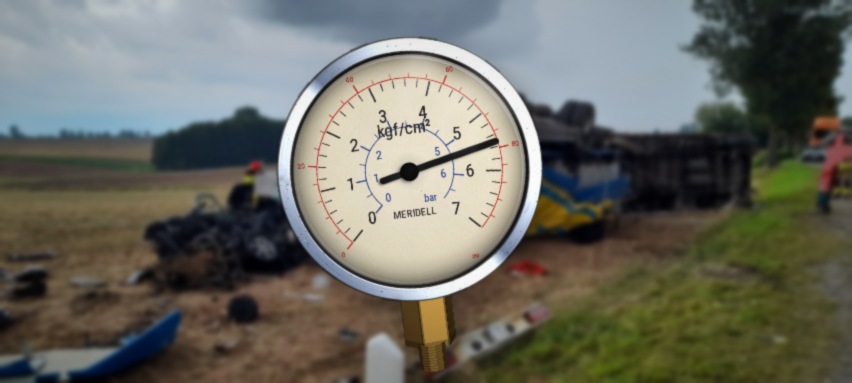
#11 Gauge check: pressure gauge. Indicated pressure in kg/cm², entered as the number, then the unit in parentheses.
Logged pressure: 5.5 (kg/cm²)
